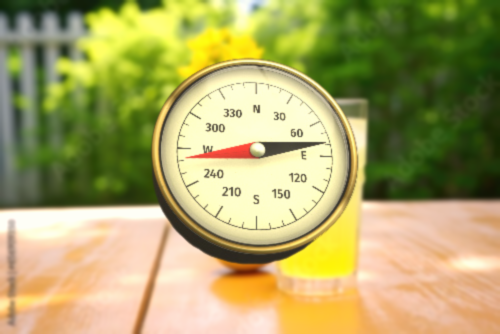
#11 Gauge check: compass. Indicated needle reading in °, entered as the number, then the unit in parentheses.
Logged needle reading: 260 (°)
